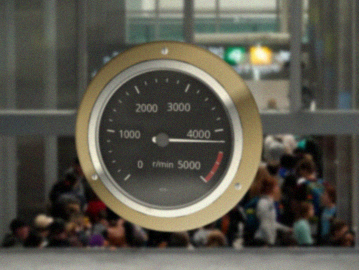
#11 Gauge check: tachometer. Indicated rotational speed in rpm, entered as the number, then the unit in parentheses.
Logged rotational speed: 4200 (rpm)
